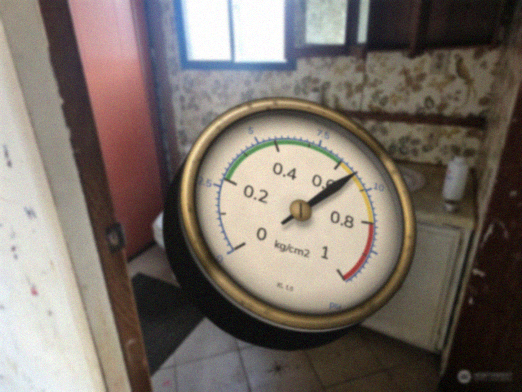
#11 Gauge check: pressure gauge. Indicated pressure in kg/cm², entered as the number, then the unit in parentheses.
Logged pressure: 0.65 (kg/cm²)
